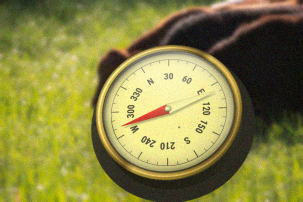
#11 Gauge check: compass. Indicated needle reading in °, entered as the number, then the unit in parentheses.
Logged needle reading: 280 (°)
